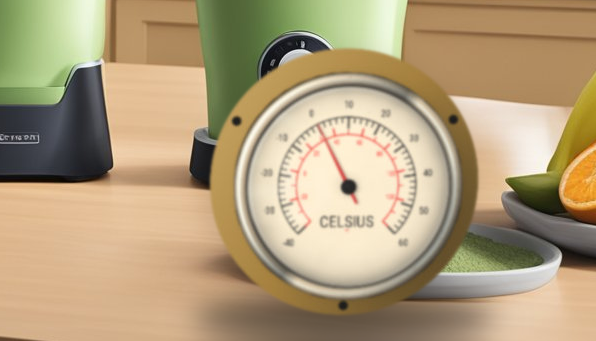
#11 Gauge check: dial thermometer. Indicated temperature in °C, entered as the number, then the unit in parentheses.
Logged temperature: 0 (°C)
